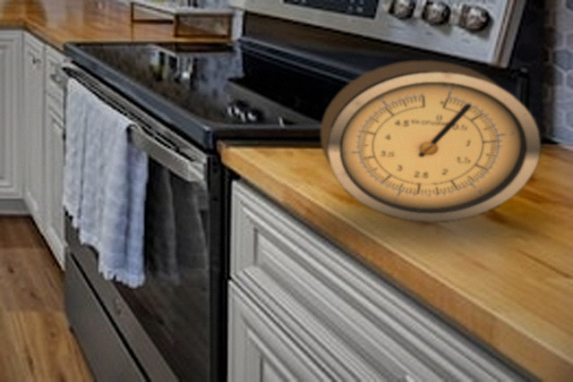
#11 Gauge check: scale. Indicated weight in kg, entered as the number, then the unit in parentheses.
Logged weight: 0.25 (kg)
